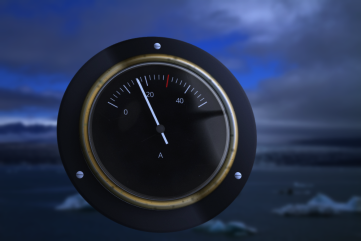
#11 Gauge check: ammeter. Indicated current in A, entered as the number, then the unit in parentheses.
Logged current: 16 (A)
